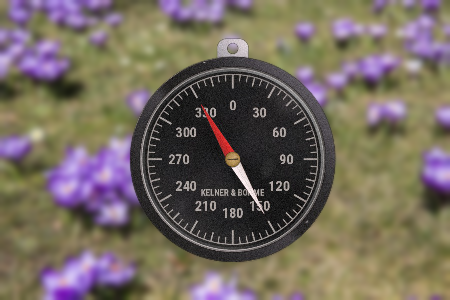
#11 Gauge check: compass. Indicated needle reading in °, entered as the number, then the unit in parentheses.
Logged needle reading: 330 (°)
